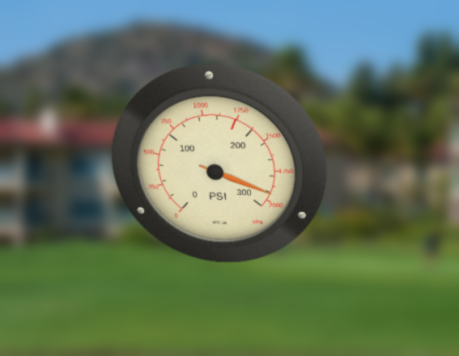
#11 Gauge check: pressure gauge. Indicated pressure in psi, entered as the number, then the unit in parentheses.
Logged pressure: 280 (psi)
